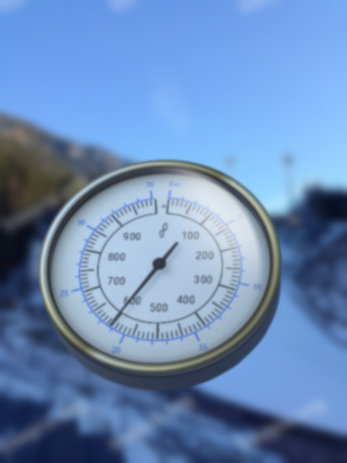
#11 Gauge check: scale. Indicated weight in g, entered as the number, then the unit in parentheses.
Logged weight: 600 (g)
